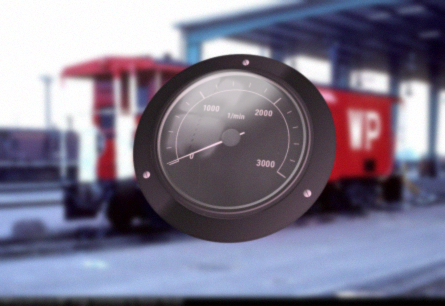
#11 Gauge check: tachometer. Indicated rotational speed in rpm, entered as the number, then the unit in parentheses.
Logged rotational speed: 0 (rpm)
